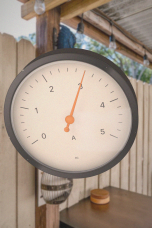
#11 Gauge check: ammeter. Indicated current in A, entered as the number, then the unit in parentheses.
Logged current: 3 (A)
